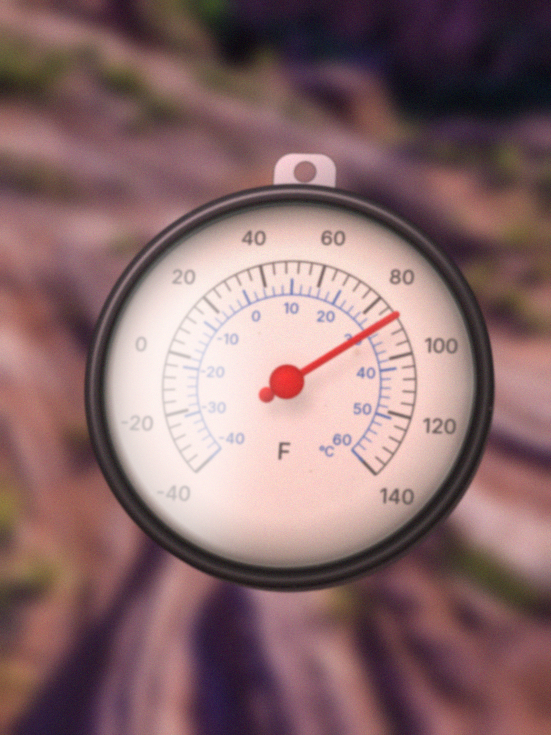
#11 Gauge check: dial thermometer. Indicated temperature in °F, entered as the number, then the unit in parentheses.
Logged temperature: 88 (°F)
